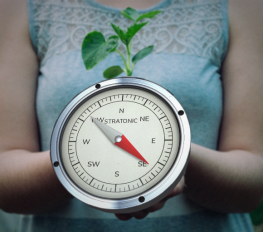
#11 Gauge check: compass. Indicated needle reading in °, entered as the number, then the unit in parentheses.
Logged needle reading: 130 (°)
